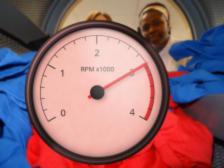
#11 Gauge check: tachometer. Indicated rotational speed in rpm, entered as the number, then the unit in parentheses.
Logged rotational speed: 3000 (rpm)
